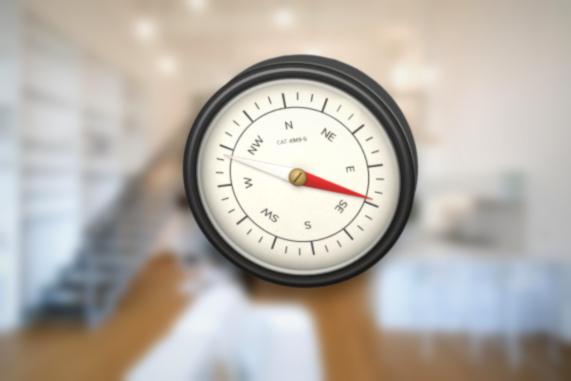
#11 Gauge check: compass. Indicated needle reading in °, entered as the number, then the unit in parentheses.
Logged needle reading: 115 (°)
